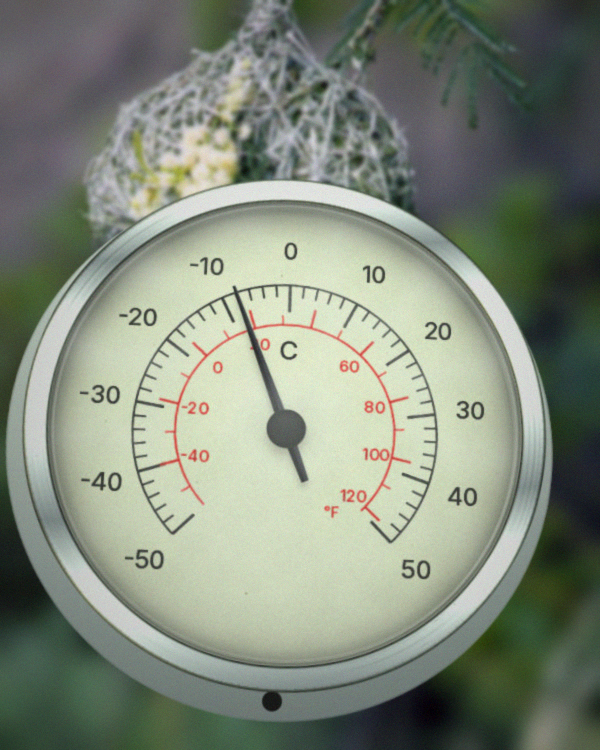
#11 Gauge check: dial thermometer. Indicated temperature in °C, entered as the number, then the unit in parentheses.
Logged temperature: -8 (°C)
